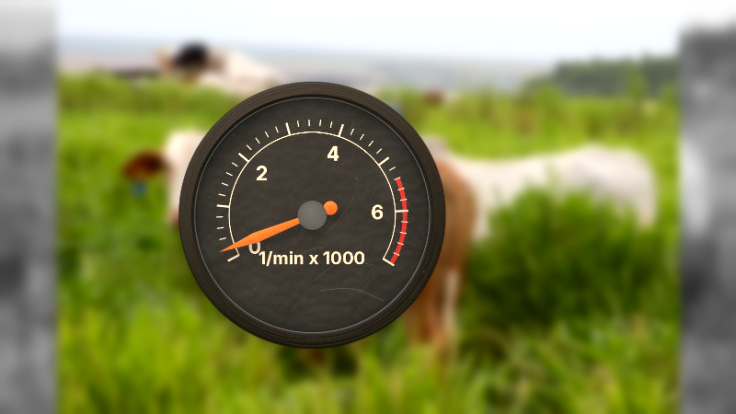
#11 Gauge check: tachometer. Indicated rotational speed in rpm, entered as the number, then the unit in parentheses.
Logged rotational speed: 200 (rpm)
